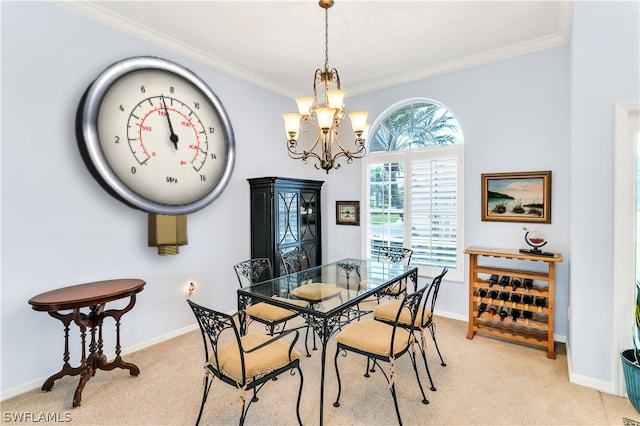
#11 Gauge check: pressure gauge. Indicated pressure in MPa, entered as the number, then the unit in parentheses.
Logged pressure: 7 (MPa)
